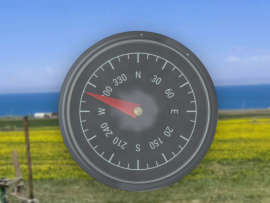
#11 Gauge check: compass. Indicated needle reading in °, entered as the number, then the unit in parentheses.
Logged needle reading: 290 (°)
